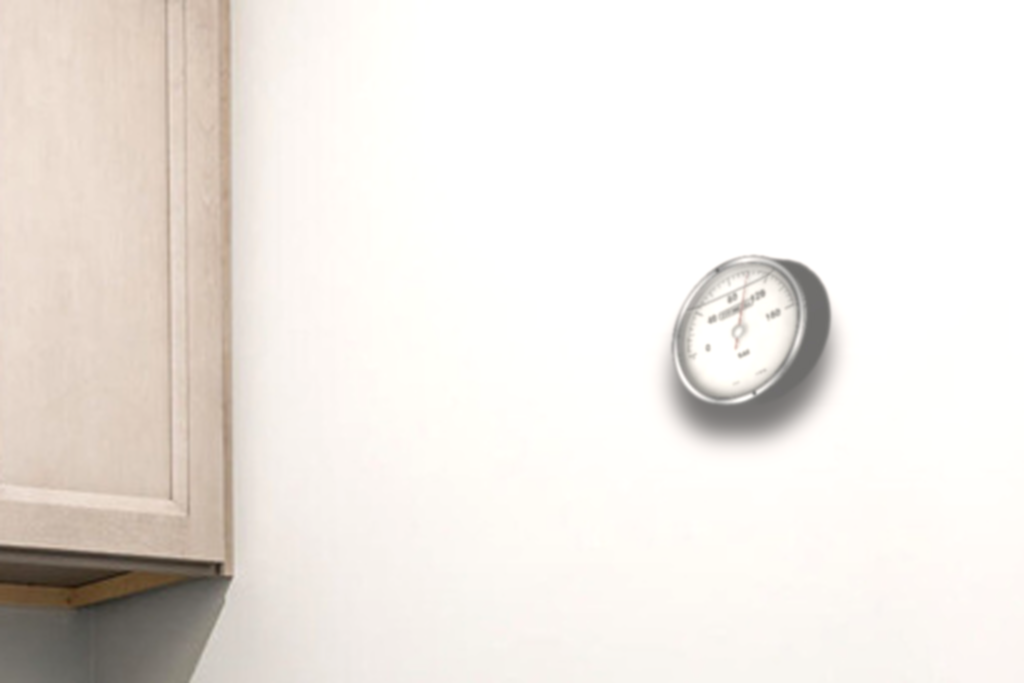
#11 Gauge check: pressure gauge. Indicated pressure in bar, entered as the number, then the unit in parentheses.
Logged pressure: 100 (bar)
